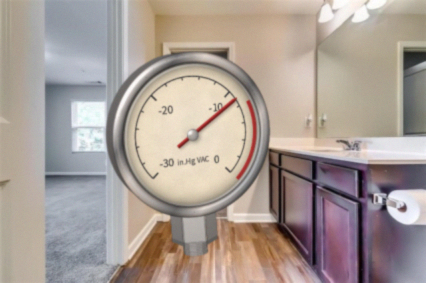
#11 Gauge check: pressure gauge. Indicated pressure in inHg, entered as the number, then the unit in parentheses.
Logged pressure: -9 (inHg)
